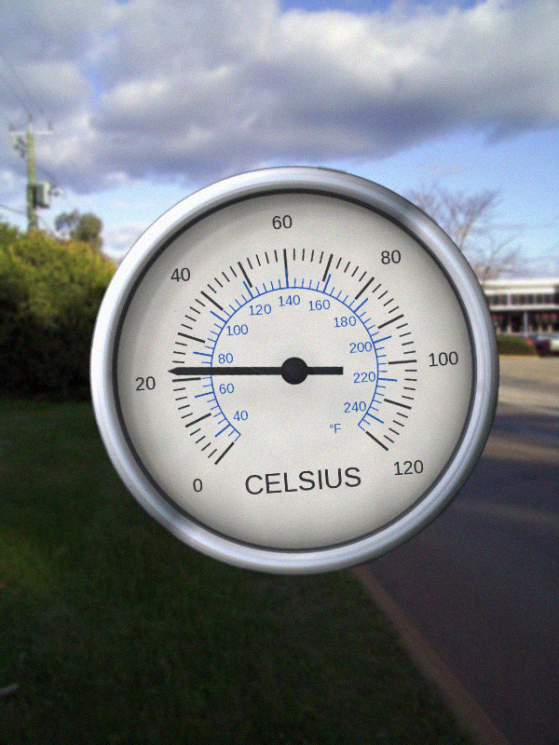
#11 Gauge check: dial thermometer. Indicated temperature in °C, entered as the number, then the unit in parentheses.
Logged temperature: 22 (°C)
